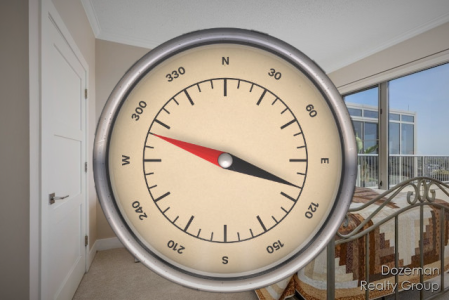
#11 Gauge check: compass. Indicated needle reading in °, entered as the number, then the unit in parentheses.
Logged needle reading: 290 (°)
